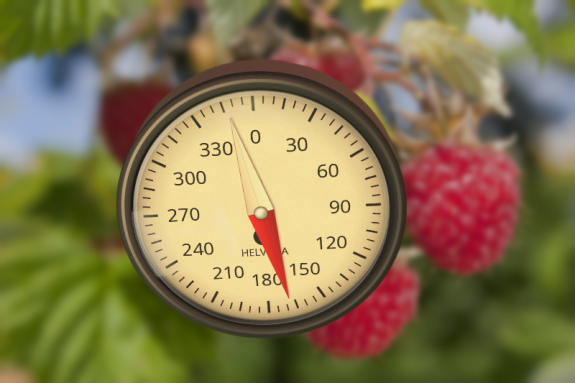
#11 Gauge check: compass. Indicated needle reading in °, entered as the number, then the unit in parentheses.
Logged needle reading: 167.5 (°)
